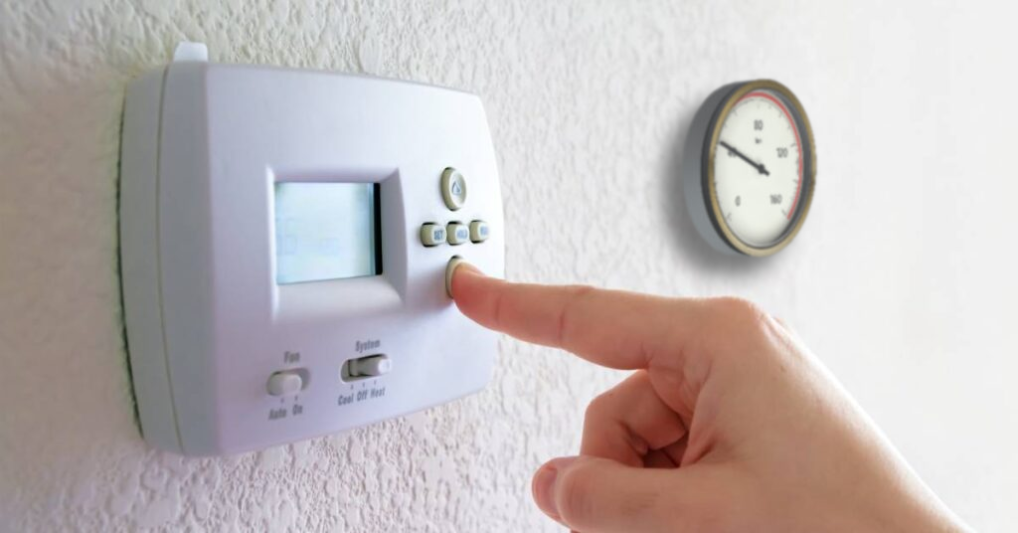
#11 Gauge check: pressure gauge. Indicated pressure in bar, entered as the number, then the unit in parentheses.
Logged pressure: 40 (bar)
